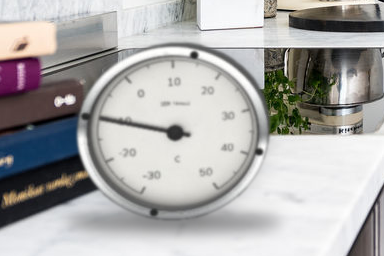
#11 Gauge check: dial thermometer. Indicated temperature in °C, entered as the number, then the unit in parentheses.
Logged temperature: -10 (°C)
